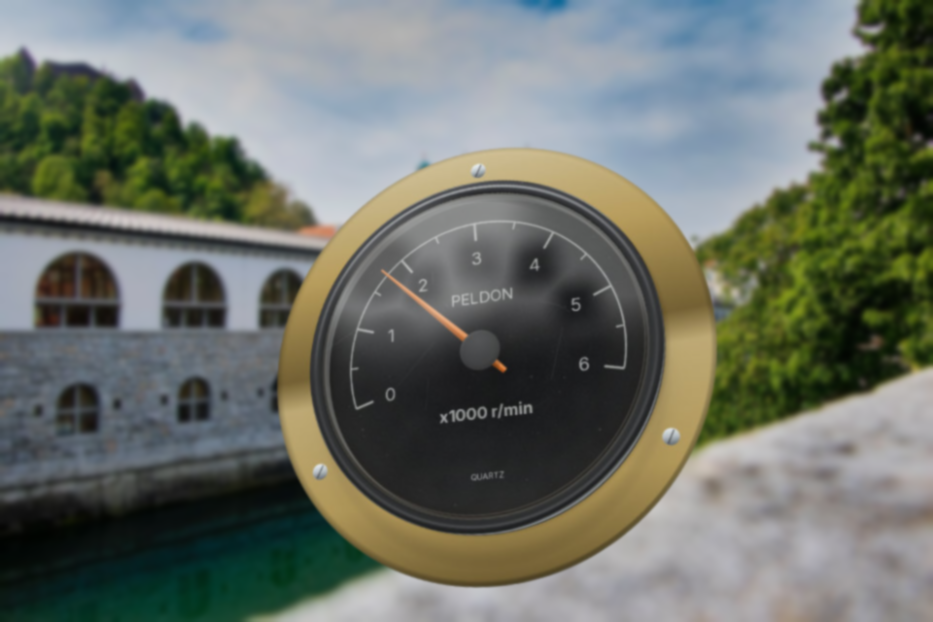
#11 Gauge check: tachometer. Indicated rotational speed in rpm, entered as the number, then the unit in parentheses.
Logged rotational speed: 1750 (rpm)
